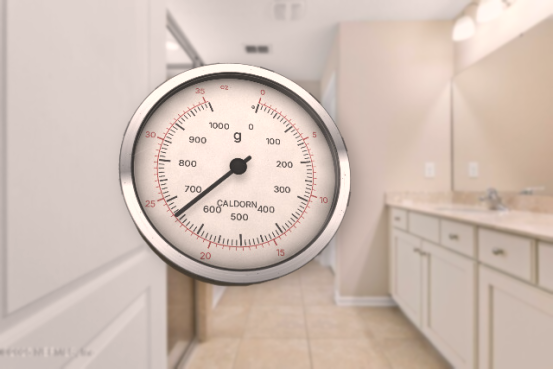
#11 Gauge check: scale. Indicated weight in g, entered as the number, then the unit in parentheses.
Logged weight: 660 (g)
